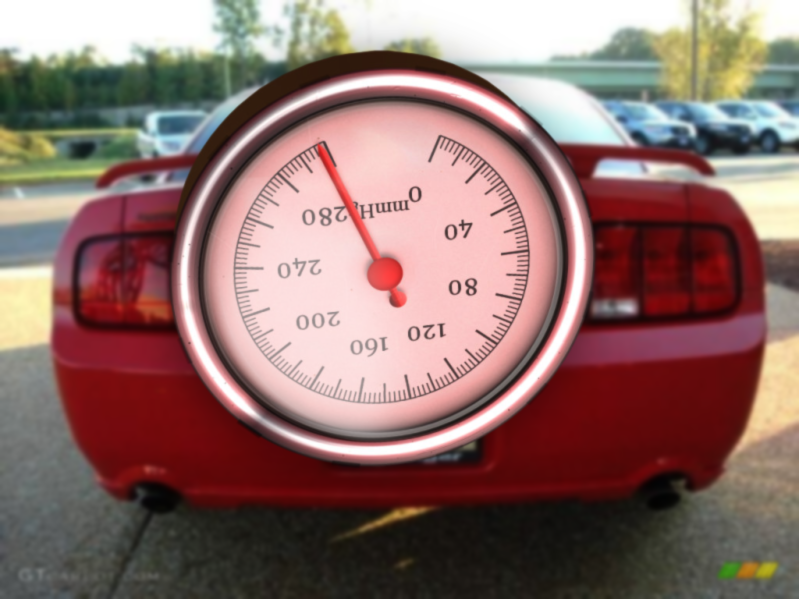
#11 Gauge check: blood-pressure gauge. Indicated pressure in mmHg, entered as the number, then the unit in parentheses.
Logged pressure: 298 (mmHg)
